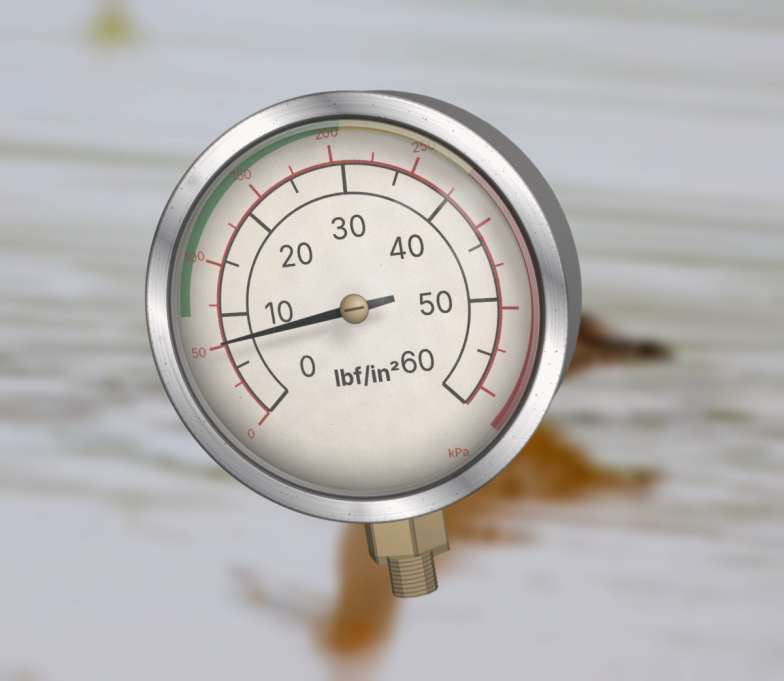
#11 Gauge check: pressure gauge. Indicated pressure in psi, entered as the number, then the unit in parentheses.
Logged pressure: 7.5 (psi)
